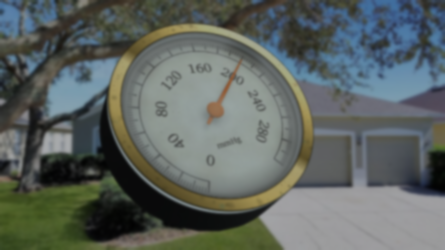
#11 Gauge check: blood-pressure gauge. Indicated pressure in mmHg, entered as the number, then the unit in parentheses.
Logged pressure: 200 (mmHg)
